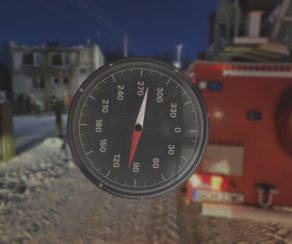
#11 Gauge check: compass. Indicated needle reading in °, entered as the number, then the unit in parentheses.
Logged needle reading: 100 (°)
